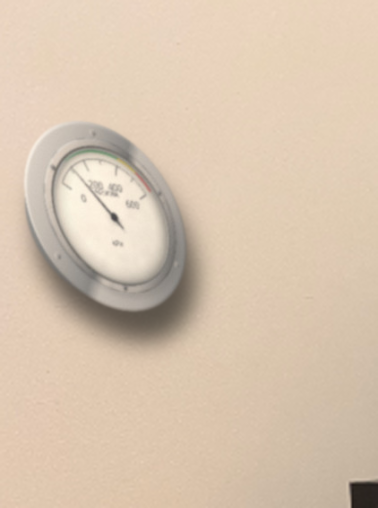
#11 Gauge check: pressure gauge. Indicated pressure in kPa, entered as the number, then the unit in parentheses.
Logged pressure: 100 (kPa)
